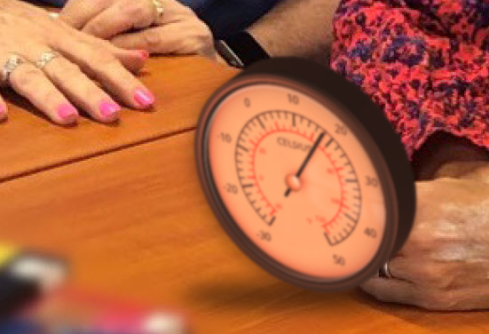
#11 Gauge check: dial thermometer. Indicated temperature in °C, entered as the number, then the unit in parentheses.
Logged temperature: 18 (°C)
